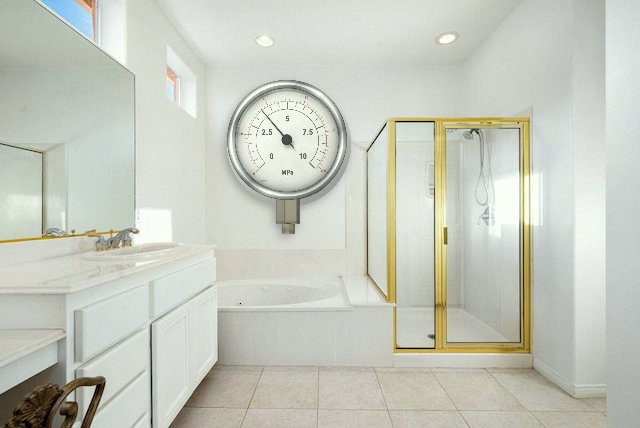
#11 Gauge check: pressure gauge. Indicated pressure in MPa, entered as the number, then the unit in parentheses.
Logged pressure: 3.5 (MPa)
